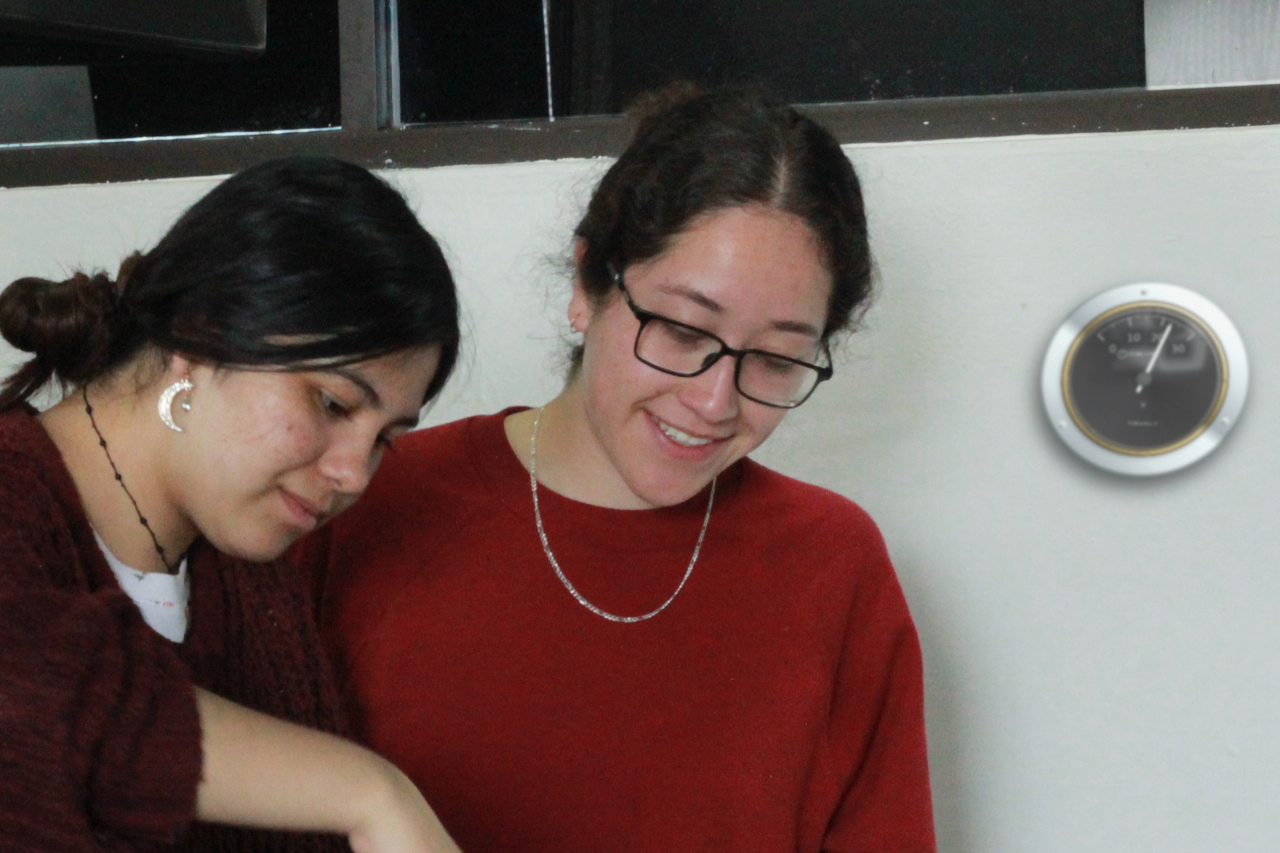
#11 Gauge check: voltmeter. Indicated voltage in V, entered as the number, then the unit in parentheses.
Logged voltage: 22.5 (V)
